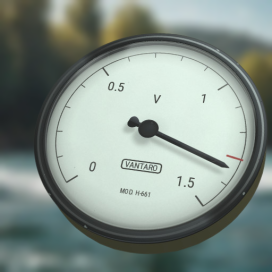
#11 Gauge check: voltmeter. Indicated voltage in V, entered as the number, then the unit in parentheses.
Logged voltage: 1.35 (V)
